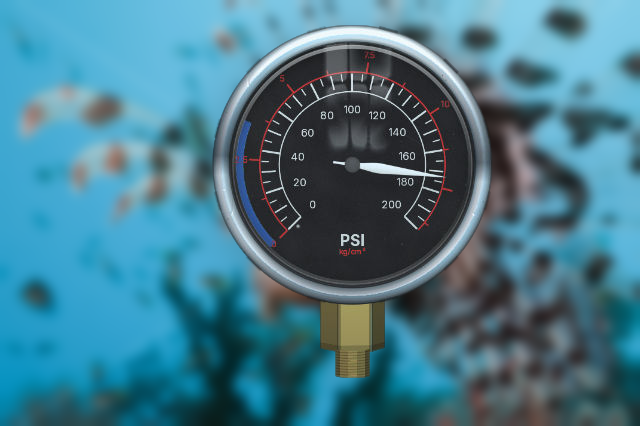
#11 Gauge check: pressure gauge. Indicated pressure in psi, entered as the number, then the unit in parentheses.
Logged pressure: 172.5 (psi)
